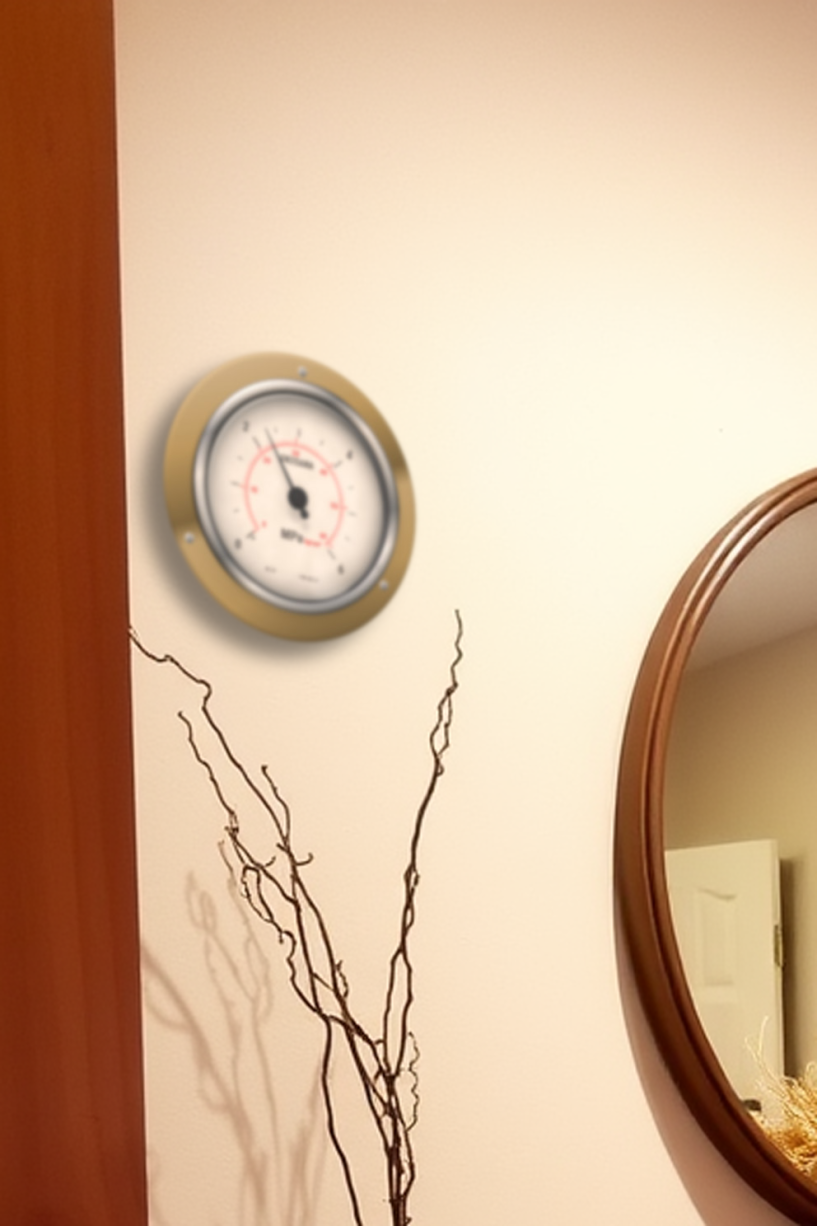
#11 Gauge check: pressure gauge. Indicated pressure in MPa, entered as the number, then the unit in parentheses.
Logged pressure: 2.25 (MPa)
